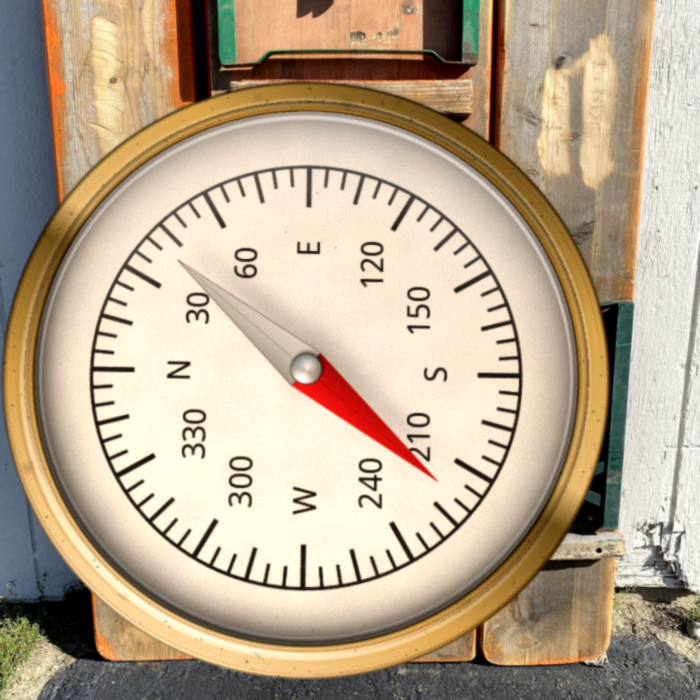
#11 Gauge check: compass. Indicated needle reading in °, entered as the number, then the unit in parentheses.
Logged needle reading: 220 (°)
